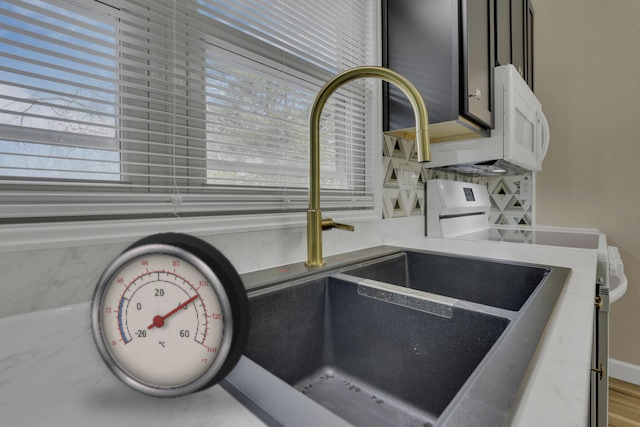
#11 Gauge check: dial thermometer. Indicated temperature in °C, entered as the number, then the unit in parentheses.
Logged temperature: 40 (°C)
